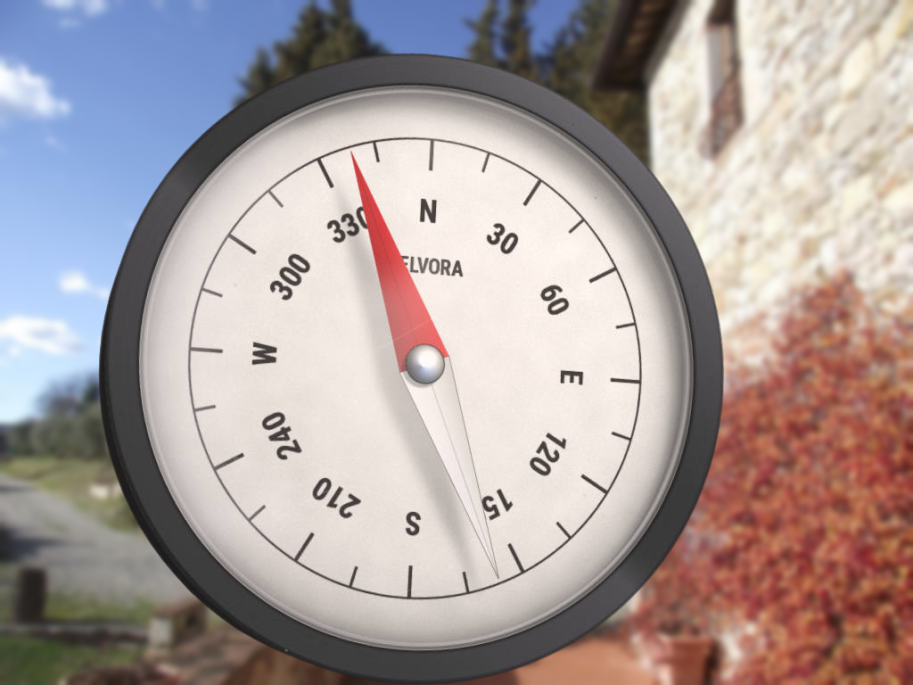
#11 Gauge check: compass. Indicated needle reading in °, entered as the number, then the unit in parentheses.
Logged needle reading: 337.5 (°)
